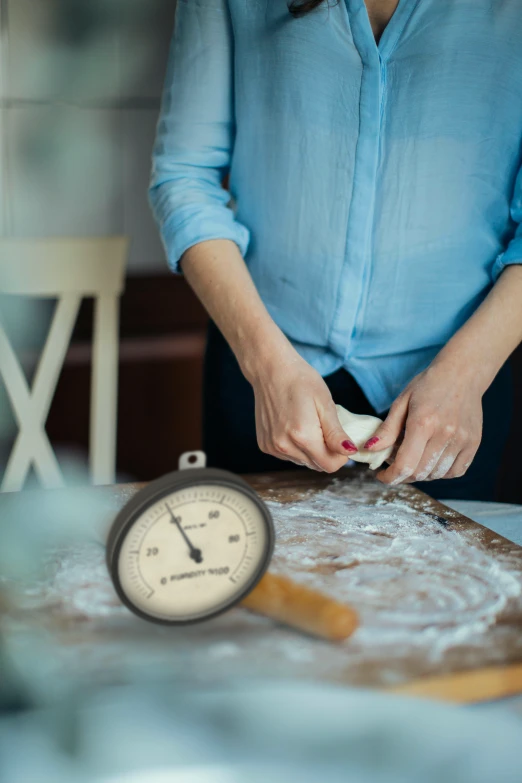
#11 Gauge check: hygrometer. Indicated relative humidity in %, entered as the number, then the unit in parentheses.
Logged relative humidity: 40 (%)
